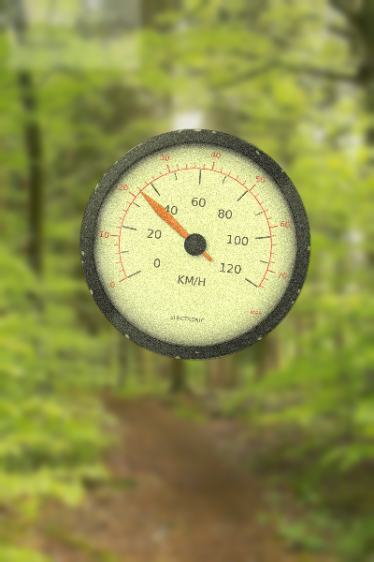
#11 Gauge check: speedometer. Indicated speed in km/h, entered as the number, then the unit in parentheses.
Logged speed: 35 (km/h)
